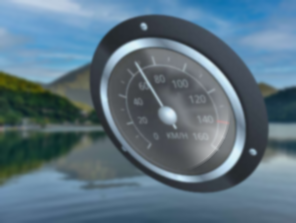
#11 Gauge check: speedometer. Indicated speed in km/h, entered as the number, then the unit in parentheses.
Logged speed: 70 (km/h)
